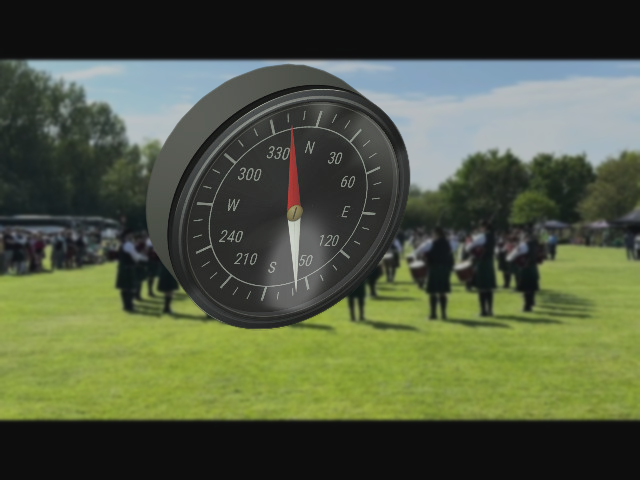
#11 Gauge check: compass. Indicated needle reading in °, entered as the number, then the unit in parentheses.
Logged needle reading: 340 (°)
